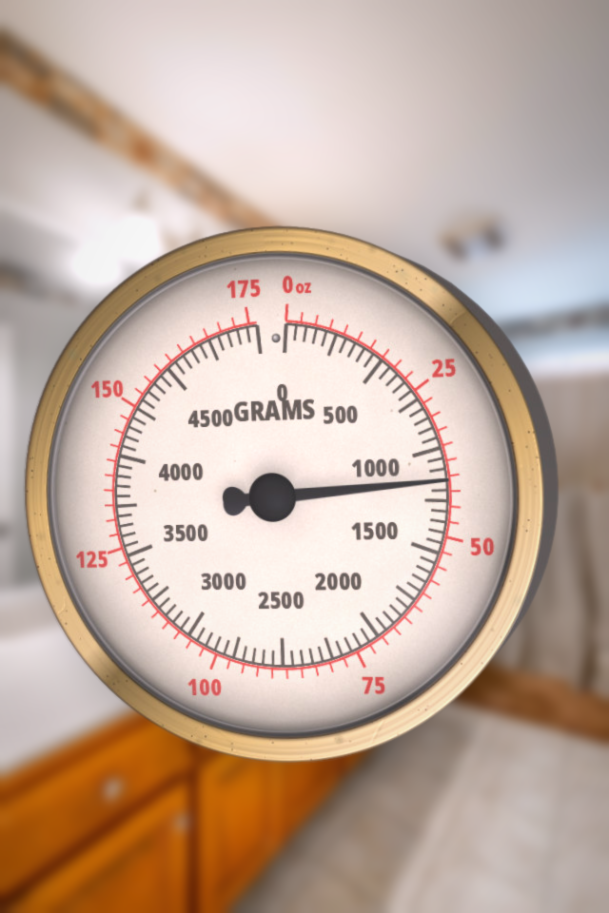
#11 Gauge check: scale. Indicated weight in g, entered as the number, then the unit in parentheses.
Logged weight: 1150 (g)
